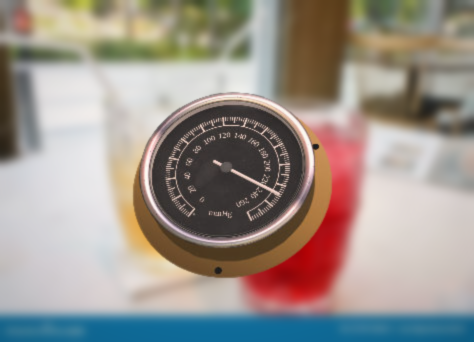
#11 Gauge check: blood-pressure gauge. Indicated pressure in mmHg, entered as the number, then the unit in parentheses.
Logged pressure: 230 (mmHg)
